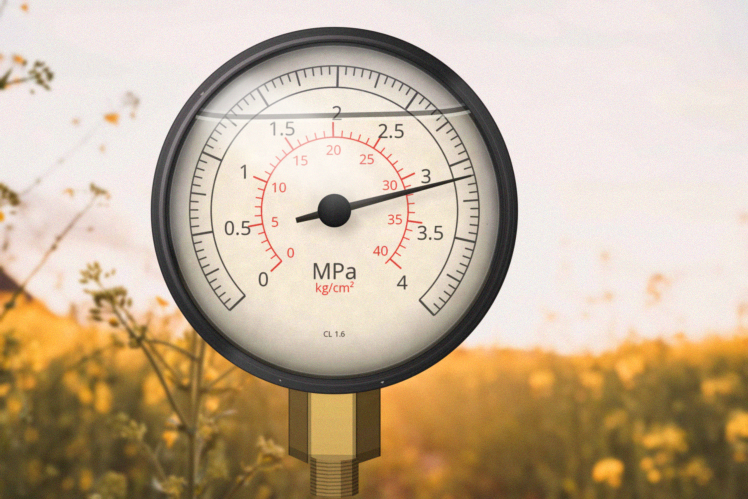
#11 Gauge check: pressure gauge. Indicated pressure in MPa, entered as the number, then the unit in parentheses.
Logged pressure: 3.1 (MPa)
